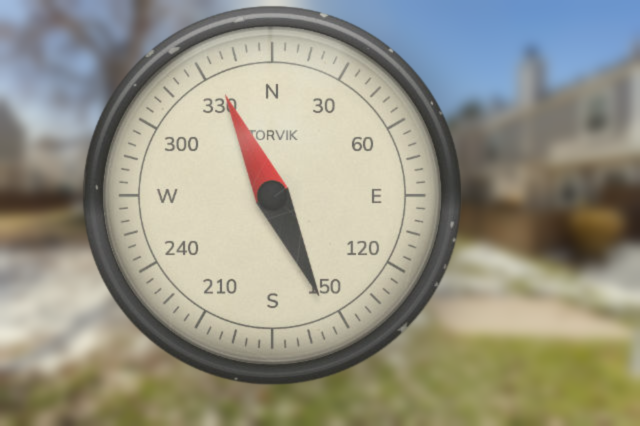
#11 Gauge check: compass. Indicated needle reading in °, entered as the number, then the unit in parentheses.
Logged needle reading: 335 (°)
